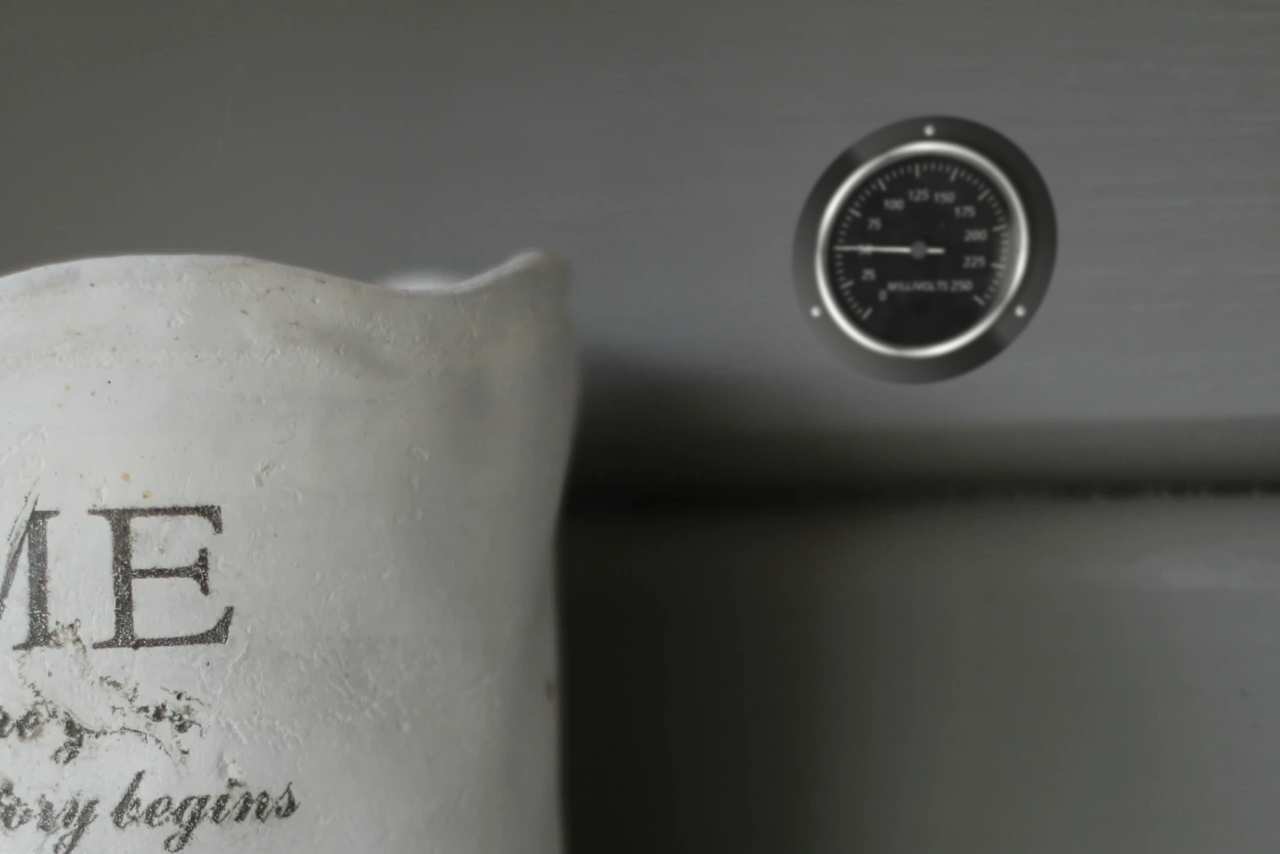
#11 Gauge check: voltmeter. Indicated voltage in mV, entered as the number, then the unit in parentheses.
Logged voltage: 50 (mV)
